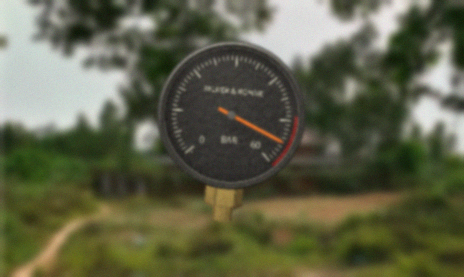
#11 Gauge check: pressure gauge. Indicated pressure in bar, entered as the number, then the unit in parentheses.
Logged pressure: 55 (bar)
